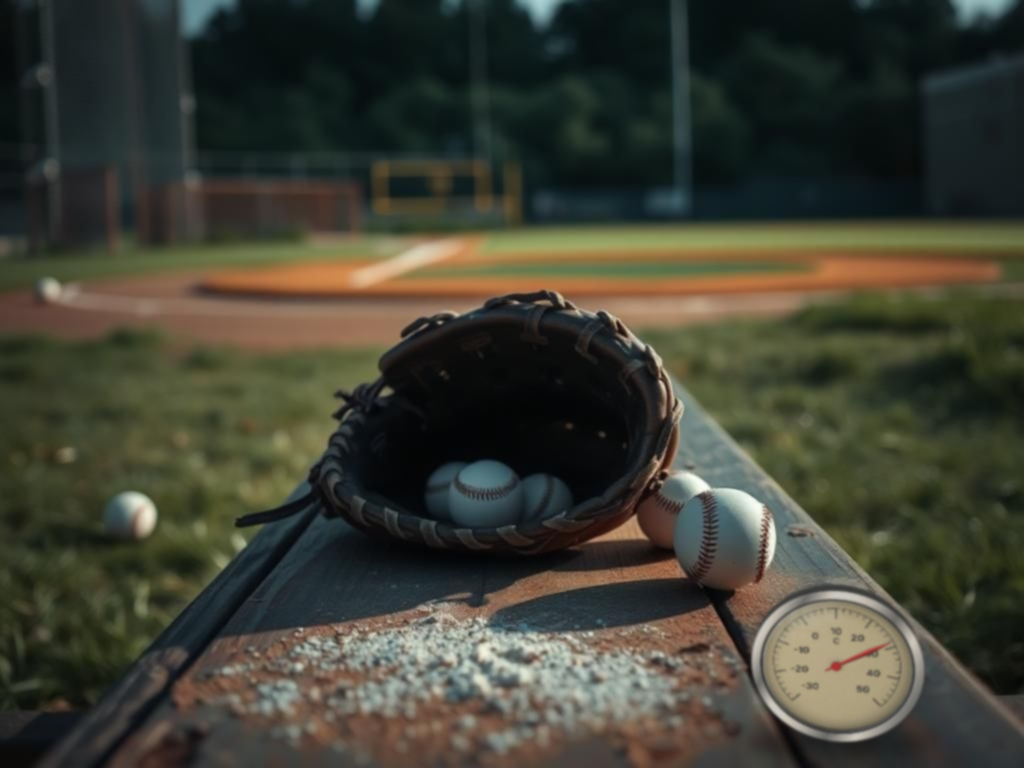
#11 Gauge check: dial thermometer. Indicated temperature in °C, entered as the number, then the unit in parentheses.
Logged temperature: 28 (°C)
